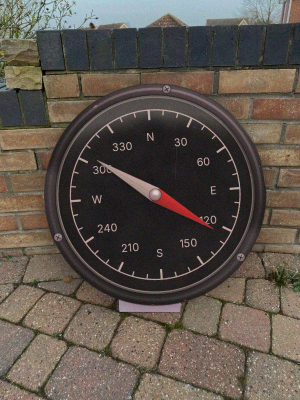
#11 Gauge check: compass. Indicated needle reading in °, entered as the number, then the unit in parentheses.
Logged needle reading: 125 (°)
